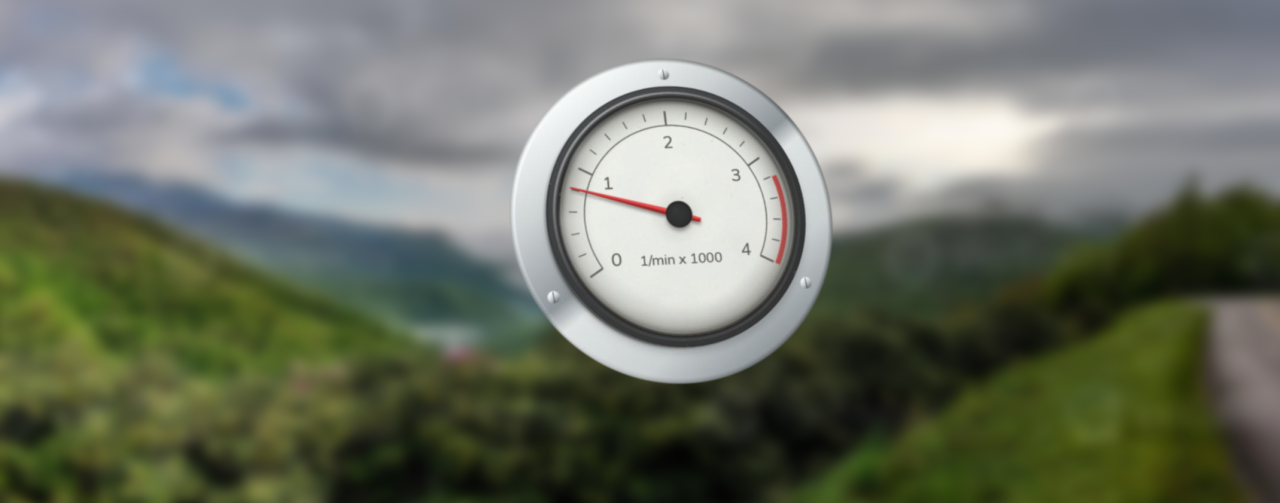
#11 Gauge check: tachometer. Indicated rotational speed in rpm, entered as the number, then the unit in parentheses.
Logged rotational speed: 800 (rpm)
